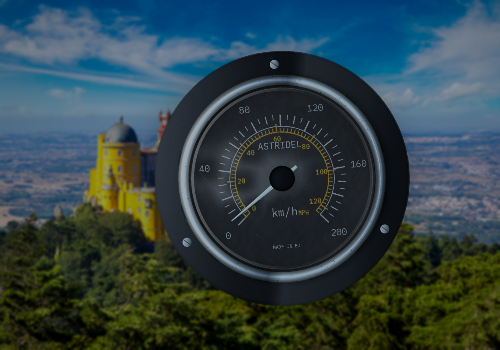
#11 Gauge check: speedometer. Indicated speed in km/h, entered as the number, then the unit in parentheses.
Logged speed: 5 (km/h)
